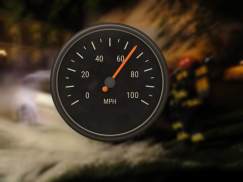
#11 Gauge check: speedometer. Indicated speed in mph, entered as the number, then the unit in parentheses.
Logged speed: 65 (mph)
